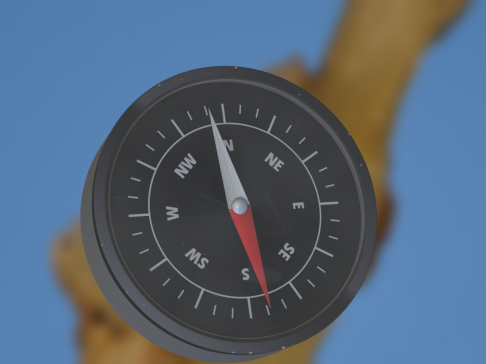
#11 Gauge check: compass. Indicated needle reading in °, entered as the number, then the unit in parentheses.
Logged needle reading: 170 (°)
